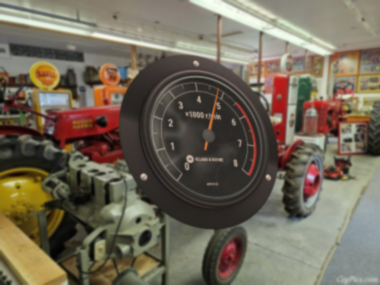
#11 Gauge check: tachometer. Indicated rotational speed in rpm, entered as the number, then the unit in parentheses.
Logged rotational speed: 4750 (rpm)
